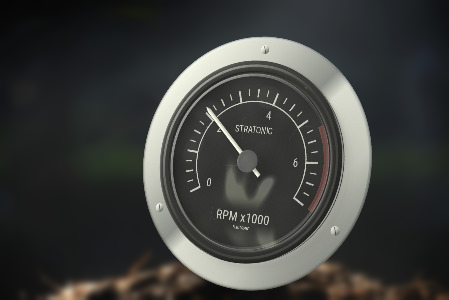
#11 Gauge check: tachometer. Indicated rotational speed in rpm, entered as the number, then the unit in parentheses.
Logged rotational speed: 2125 (rpm)
